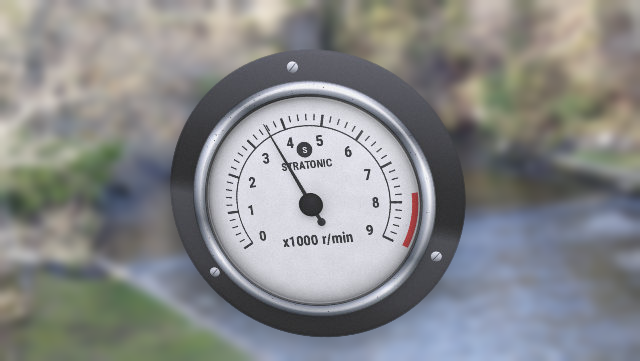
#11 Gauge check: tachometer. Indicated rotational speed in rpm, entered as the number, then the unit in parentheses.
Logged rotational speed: 3600 (rpm)
